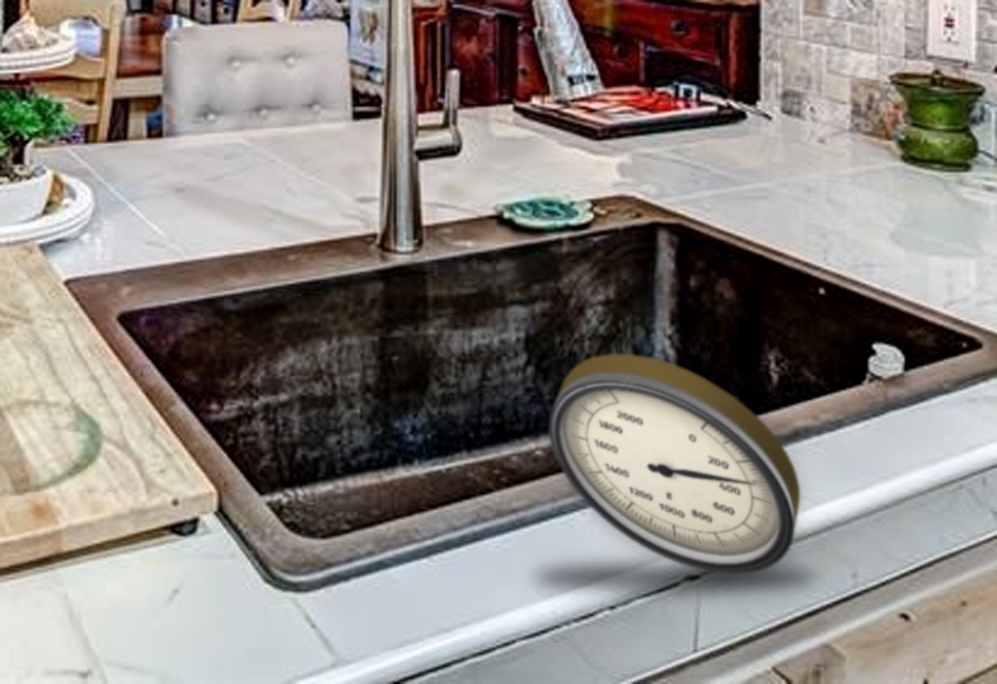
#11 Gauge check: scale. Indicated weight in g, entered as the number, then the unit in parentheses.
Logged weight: 300 (g)
